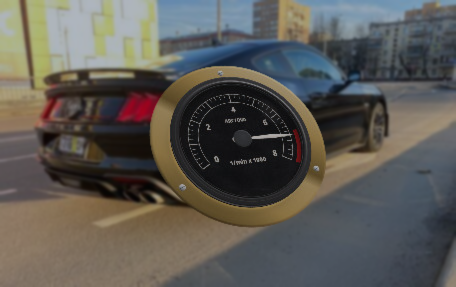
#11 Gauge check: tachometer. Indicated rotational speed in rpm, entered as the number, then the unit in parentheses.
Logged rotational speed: 7000 (rpm)
